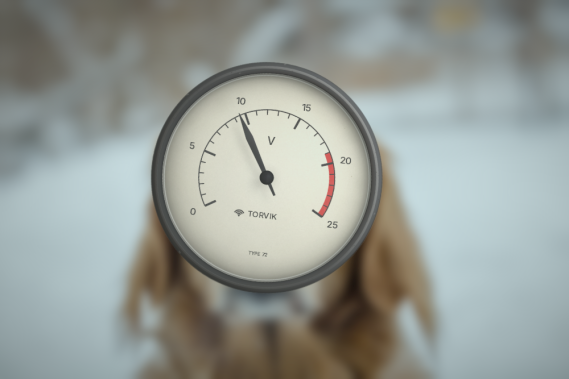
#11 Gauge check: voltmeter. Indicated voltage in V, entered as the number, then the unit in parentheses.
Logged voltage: 9.5 (V)
